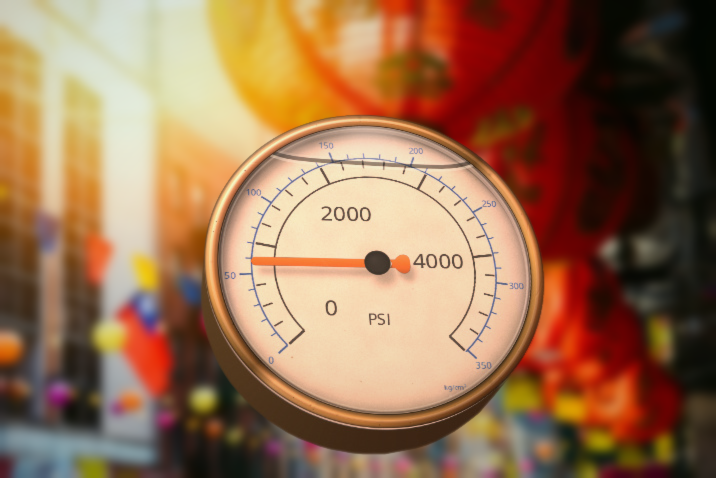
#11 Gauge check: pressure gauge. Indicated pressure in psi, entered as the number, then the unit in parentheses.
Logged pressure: 800 (psi)
